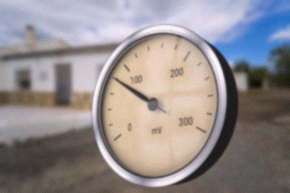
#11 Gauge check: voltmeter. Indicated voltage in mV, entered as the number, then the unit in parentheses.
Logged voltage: 80 (mV)
